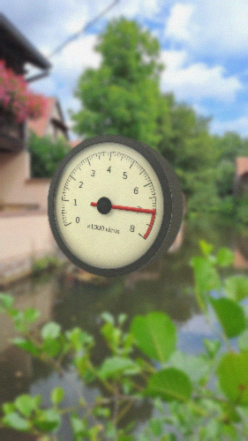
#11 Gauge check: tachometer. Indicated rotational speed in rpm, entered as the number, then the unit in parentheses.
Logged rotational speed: 7000 (rpm)
